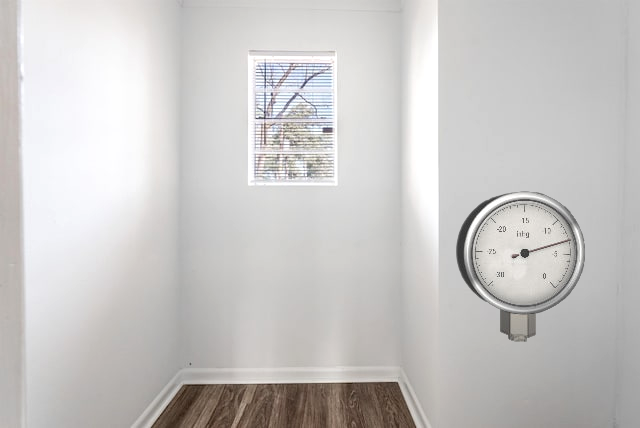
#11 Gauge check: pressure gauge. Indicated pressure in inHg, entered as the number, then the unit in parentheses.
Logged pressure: -7 (inHg)
